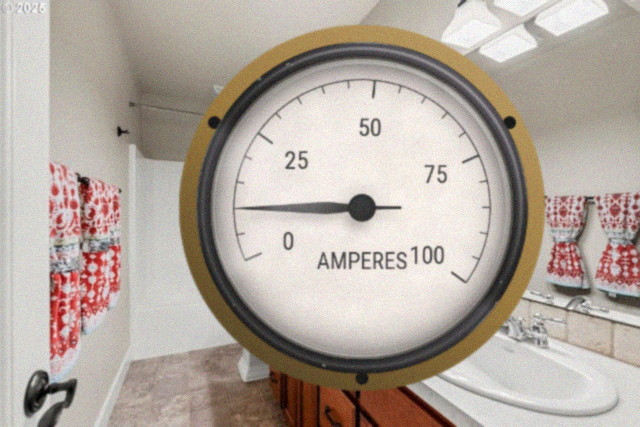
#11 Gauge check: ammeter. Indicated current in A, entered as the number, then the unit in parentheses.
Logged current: 10 (A)
